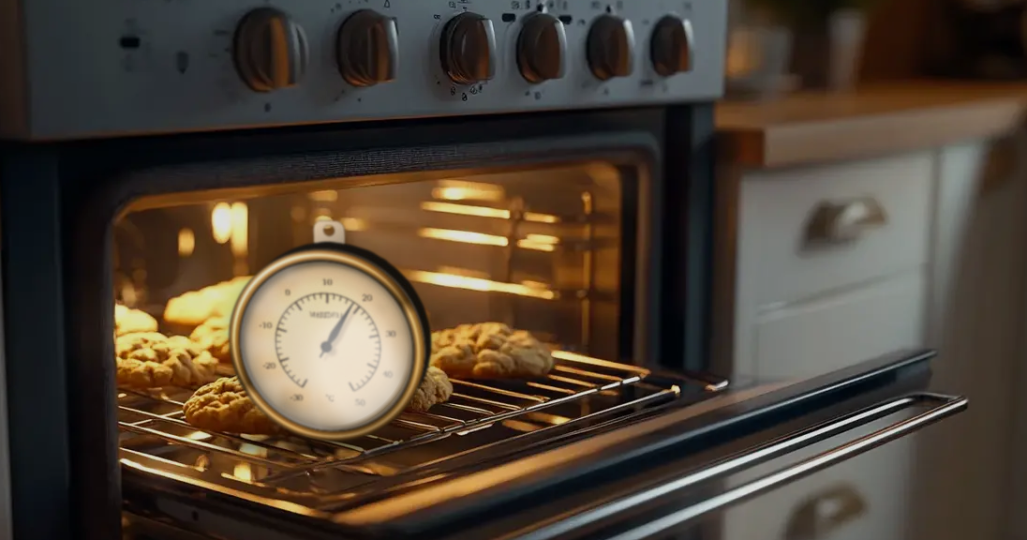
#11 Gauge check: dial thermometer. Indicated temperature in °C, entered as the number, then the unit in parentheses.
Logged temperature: 18 (°C)
